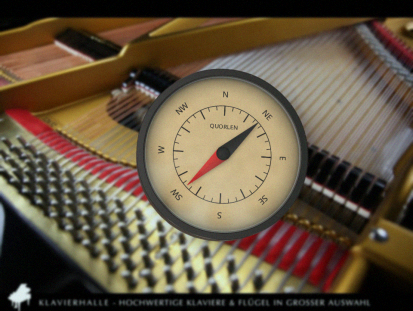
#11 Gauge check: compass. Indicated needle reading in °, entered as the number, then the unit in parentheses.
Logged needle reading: 225 (°)
